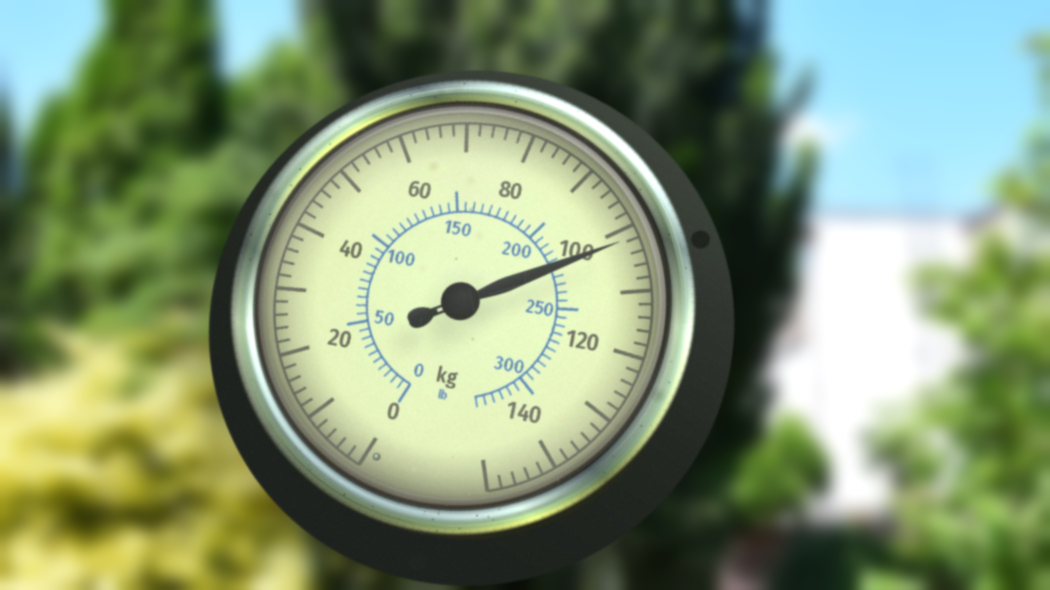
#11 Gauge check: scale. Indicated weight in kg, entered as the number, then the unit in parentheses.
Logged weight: 102 (kg)
